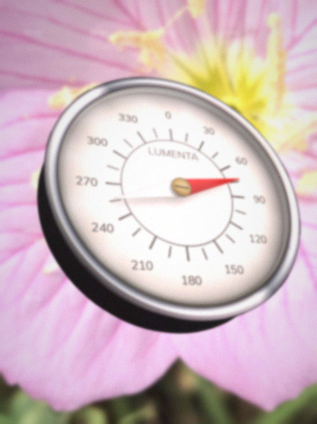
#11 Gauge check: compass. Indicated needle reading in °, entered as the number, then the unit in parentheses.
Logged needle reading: 75 (°)
